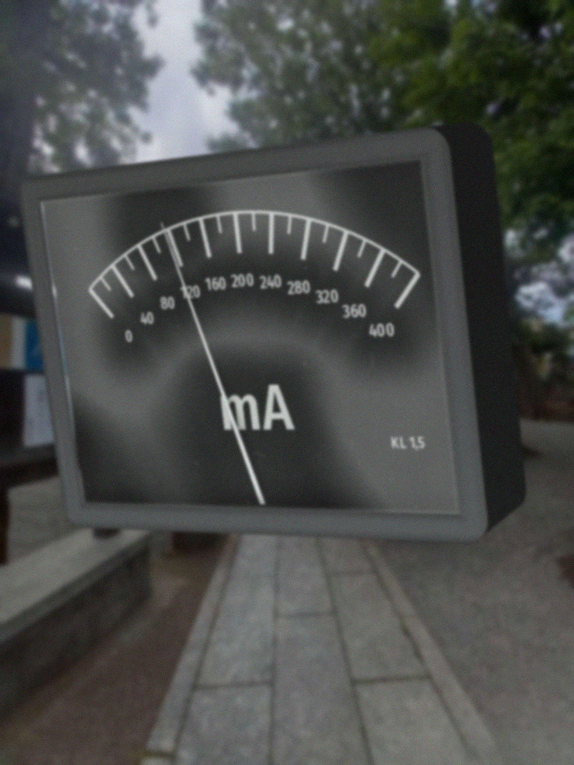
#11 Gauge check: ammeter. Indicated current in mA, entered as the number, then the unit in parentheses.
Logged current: 120 (mA)
